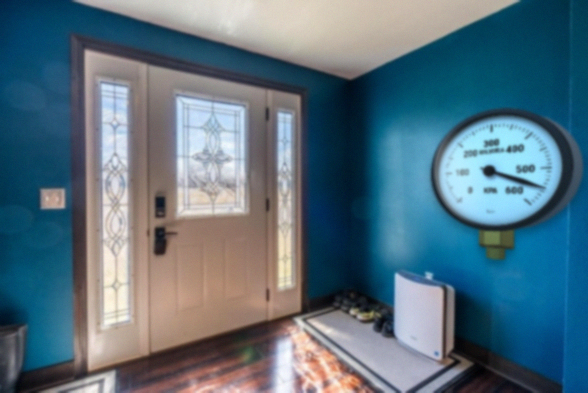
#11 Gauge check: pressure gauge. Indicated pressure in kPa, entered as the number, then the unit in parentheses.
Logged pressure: 550 (kPa)
